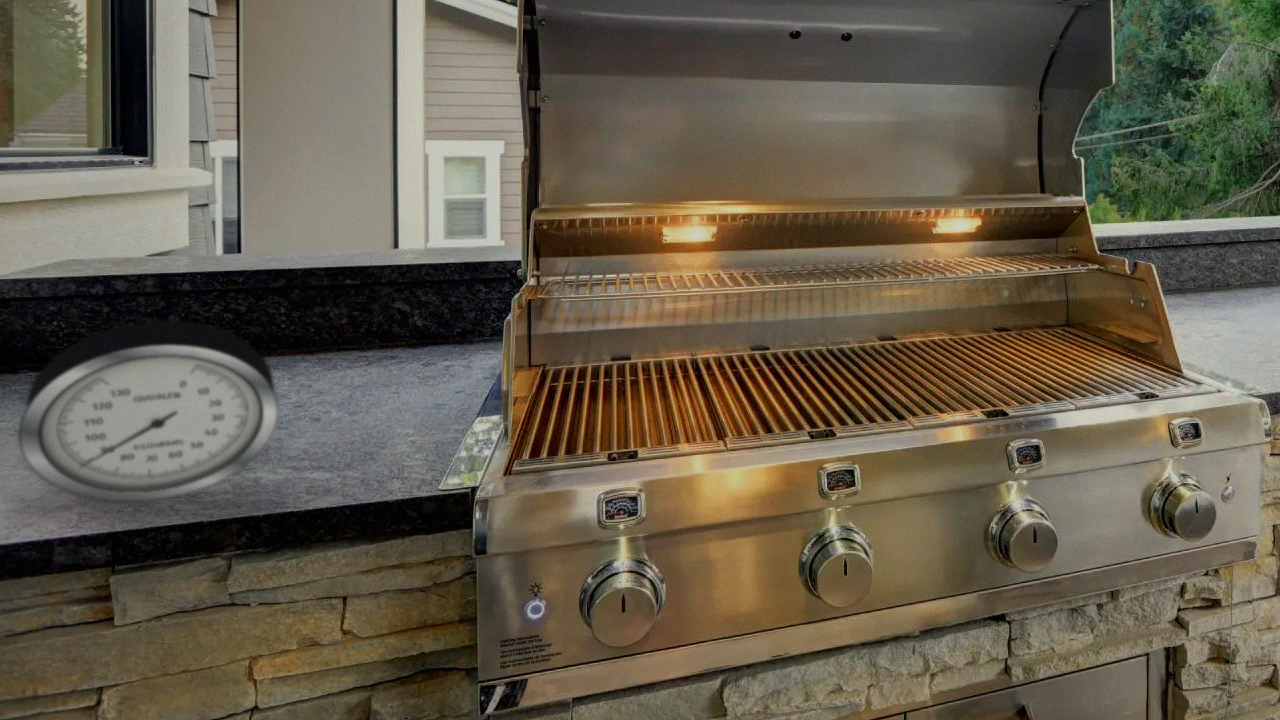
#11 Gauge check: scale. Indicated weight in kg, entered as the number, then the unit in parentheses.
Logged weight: 90 (kg)
